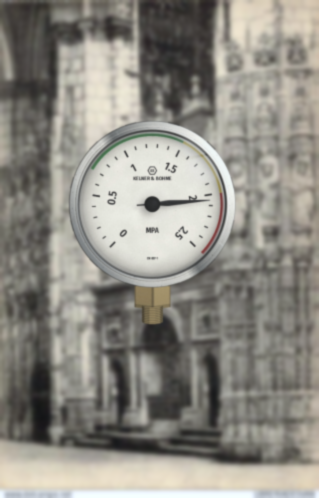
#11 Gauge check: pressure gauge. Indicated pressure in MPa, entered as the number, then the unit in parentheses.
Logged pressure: 2.05 (MPa)
